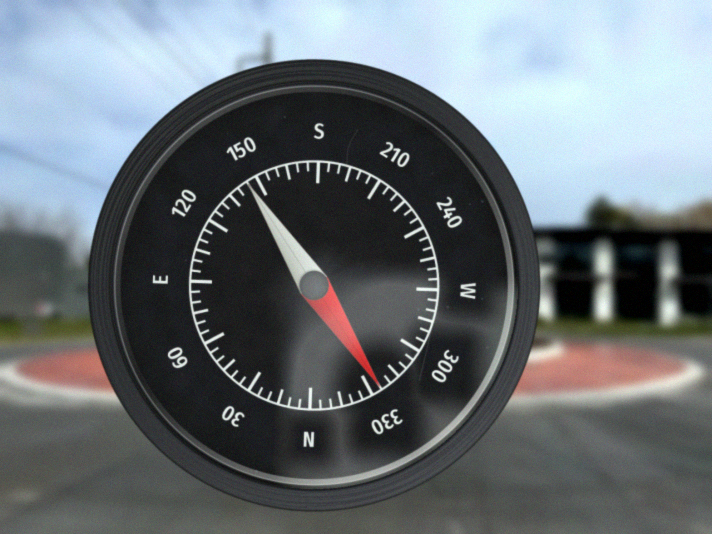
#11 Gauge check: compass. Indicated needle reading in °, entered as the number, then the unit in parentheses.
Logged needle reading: 325 (°)
